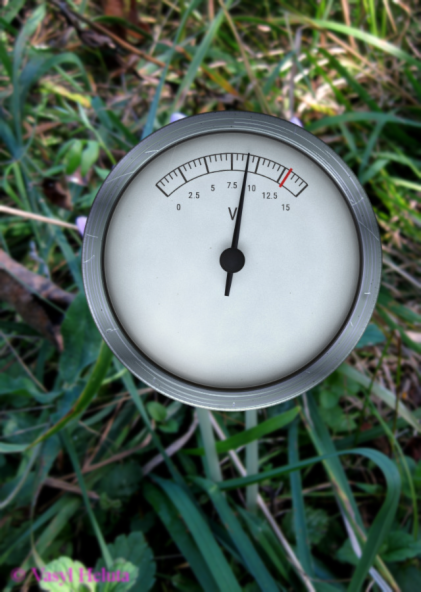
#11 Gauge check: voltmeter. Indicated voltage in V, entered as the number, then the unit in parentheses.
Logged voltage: 9 (V)
